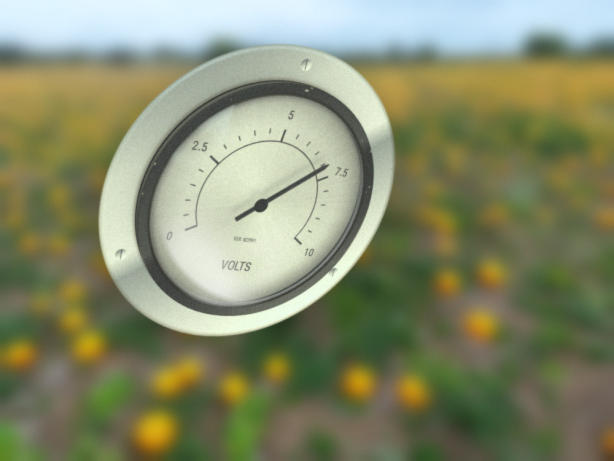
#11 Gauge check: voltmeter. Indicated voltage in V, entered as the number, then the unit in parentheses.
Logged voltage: 7 (V)
